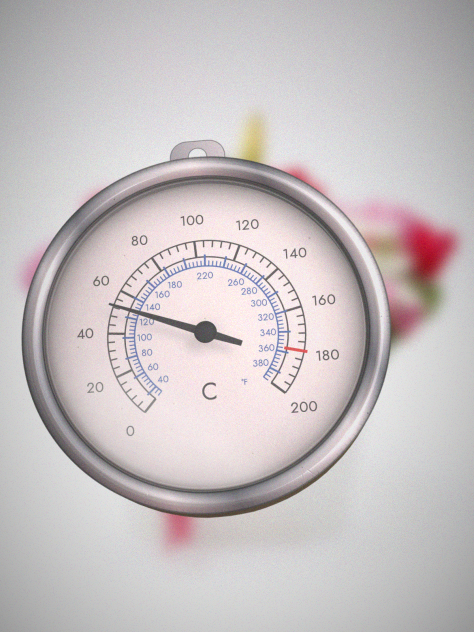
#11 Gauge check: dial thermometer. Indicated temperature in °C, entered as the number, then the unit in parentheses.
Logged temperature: 52 (°C)
